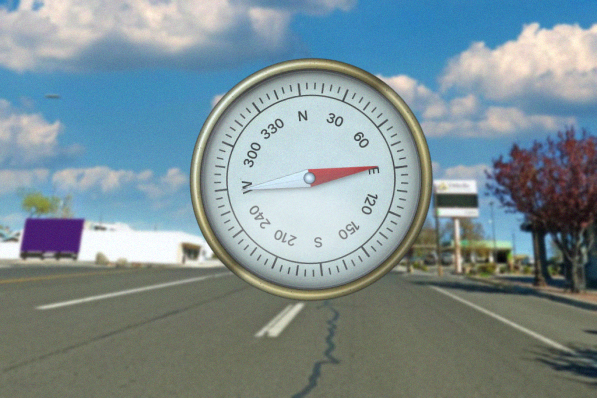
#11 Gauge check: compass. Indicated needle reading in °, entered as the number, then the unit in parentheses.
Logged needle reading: 87.5 (°)
